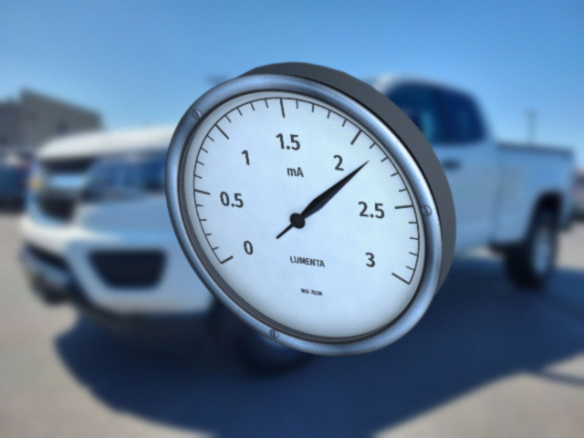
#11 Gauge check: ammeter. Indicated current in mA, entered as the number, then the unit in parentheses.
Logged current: 2.15 (mA)
